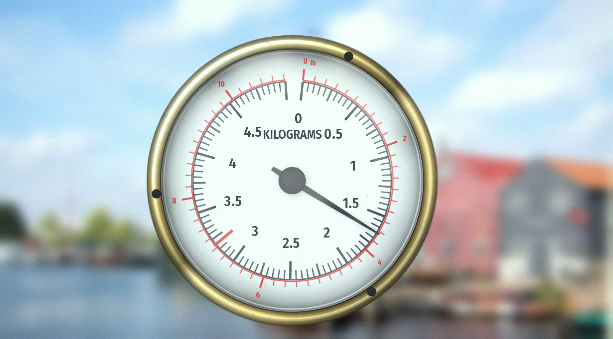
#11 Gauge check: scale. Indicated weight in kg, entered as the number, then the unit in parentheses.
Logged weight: 1.65 (kg)
